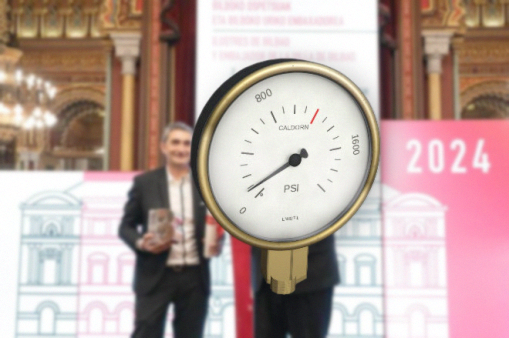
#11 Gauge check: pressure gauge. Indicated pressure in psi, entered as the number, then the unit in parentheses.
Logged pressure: 100 (psi)
